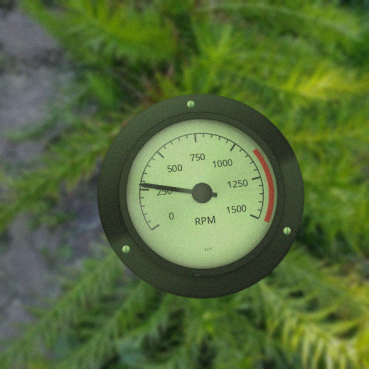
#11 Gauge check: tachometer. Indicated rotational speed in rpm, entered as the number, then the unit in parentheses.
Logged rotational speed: 275 (rpm)
